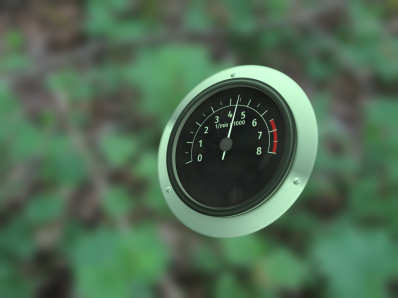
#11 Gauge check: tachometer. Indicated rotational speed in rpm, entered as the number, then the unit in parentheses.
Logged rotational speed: 4500 (rpm)
